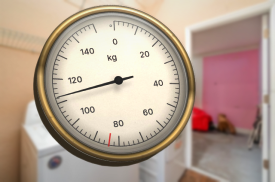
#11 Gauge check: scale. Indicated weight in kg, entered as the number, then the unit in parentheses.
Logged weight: 112 (kg)
